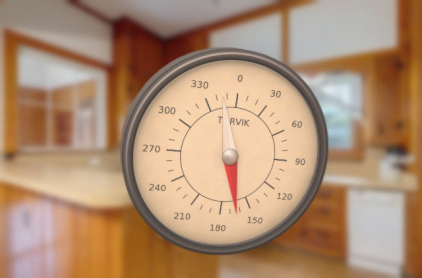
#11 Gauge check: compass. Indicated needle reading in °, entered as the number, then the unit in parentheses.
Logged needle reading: 165 (°)
